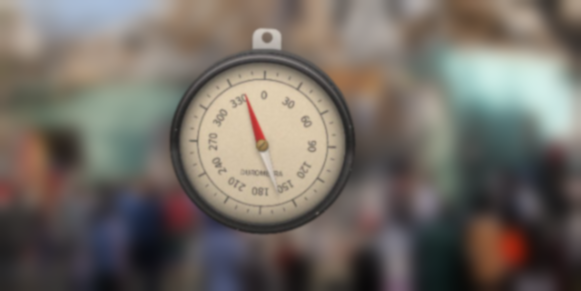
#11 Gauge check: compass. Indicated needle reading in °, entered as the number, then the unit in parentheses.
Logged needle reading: 340 (°)
